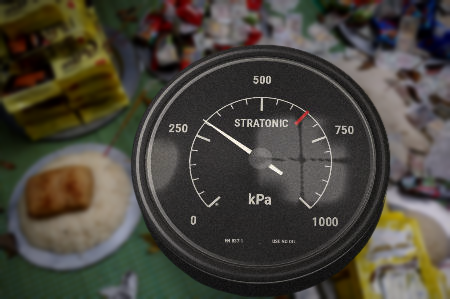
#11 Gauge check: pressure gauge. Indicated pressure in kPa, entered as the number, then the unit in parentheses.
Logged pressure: 300 (kPa)
